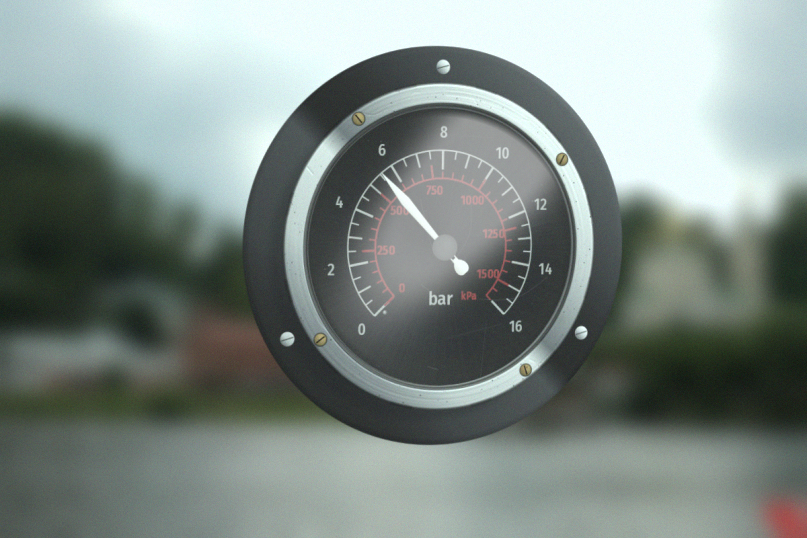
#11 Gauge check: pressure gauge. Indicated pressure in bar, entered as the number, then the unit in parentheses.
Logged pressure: 5.5 (bar)
